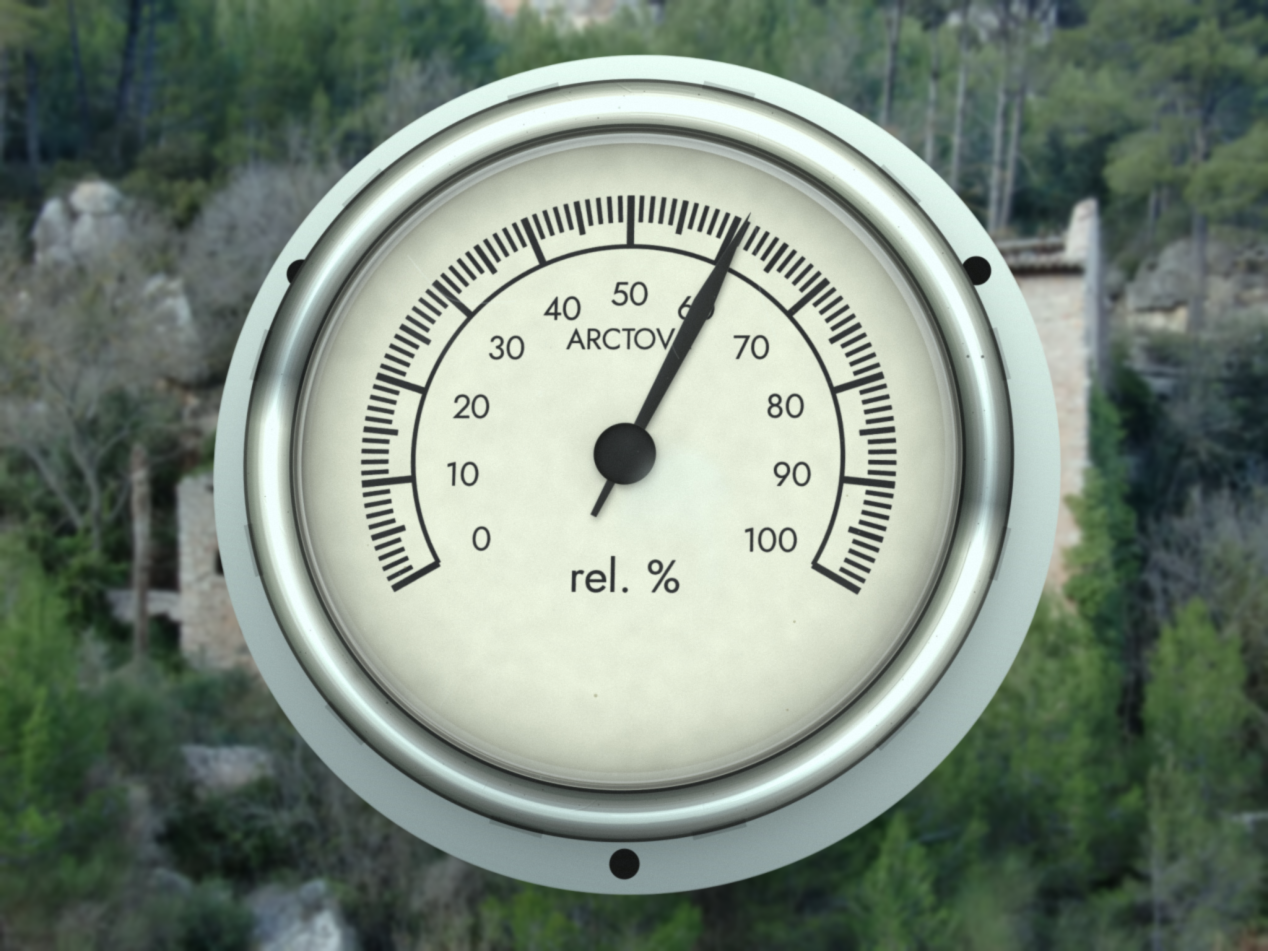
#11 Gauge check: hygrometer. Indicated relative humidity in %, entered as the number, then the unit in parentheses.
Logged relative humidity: 61 (%)
